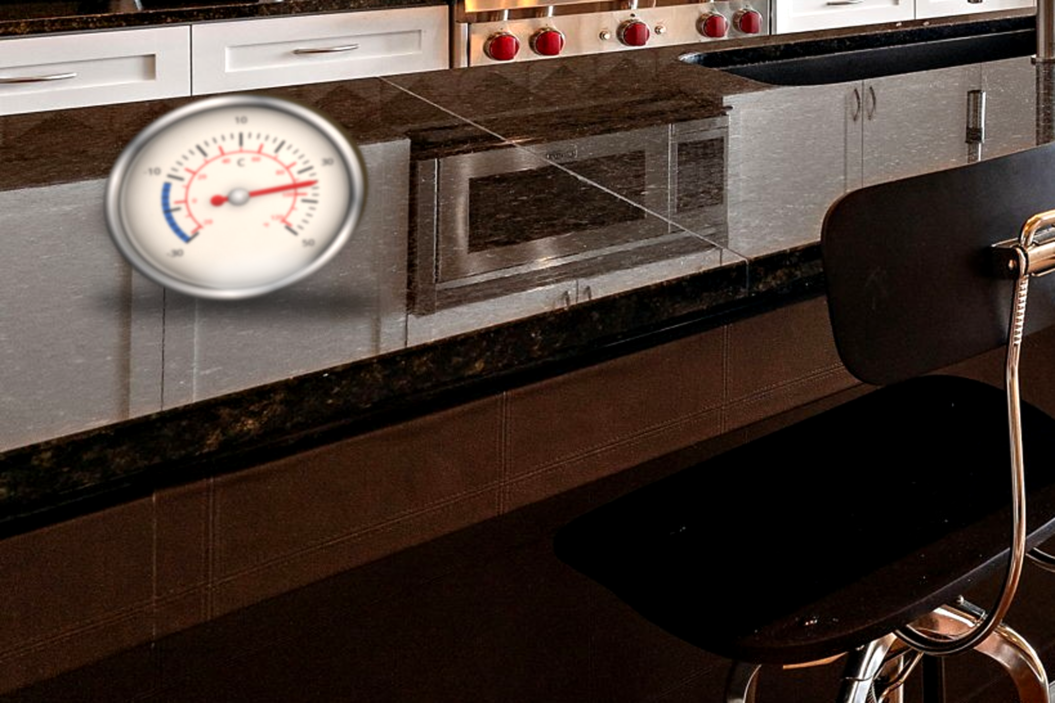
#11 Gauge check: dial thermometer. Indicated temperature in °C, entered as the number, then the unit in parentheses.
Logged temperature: 34 (°C)
